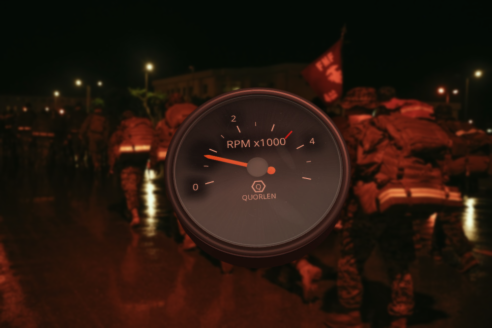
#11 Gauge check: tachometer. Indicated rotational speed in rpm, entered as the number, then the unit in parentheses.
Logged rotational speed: 750 (rpm)
